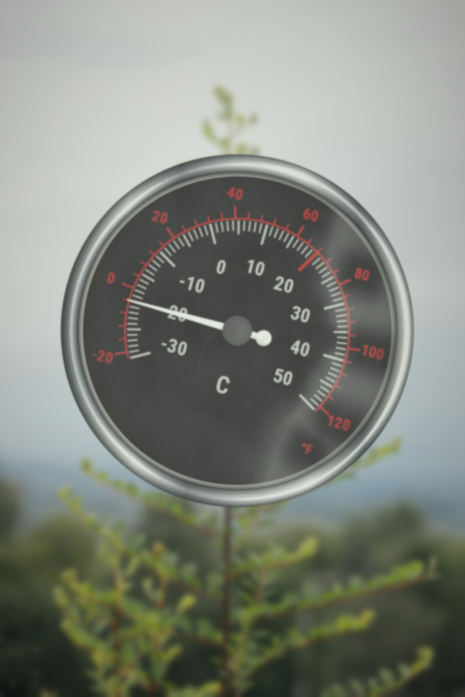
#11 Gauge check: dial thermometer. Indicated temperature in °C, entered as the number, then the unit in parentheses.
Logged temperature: -20 (°C)
